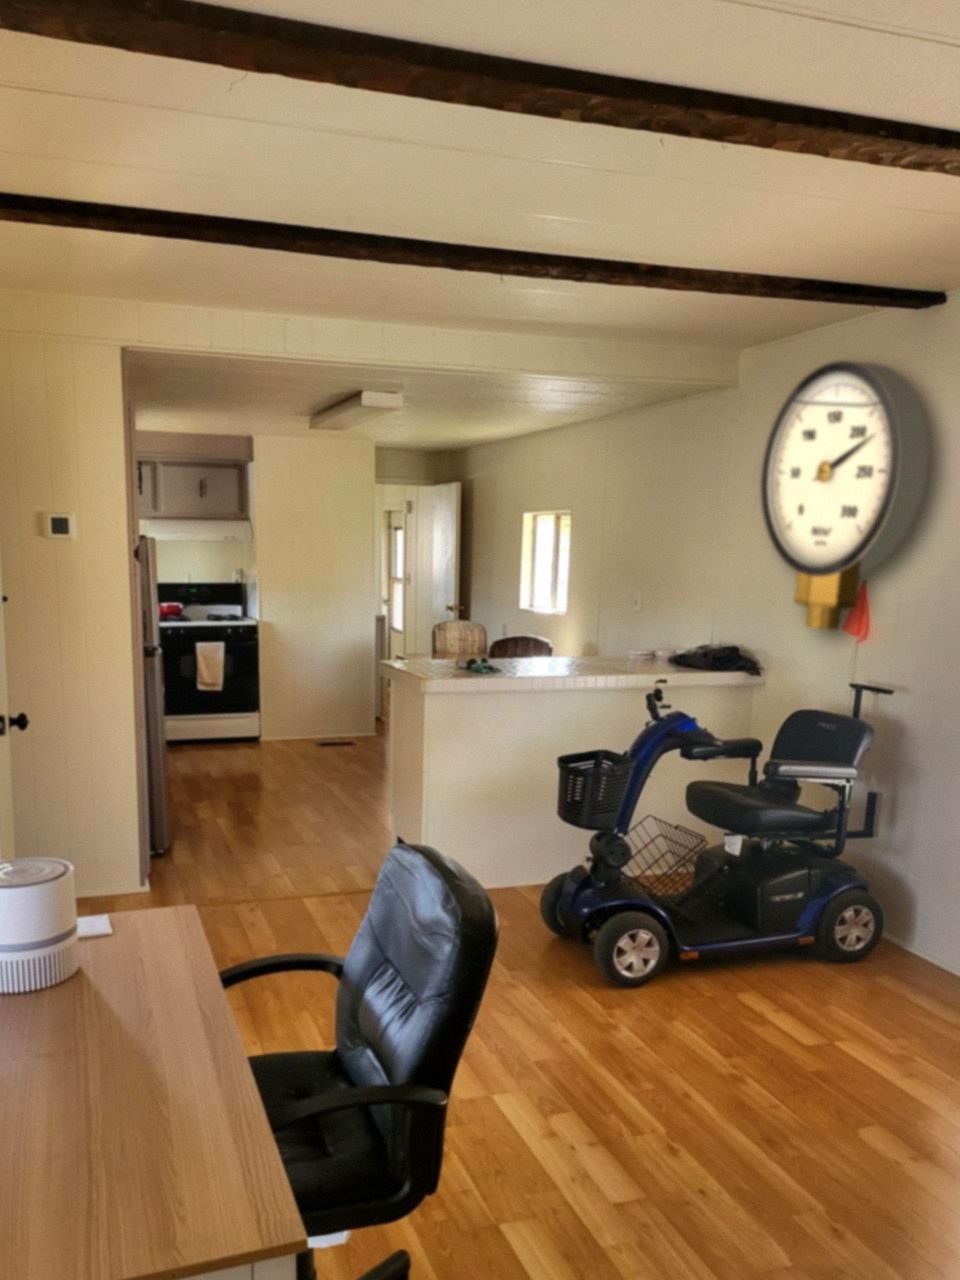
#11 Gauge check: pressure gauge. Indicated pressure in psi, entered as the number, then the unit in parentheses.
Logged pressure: 220 (psi)
